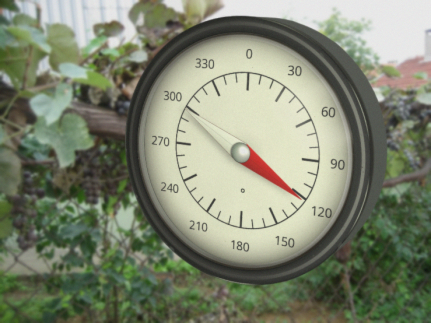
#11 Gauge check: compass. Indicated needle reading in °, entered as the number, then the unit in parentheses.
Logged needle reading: 120 (°)
